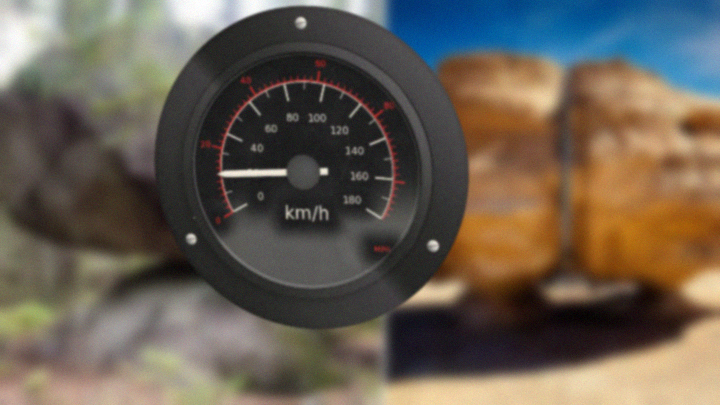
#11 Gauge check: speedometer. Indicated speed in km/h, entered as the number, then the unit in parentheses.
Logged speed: 20 (km/h)
